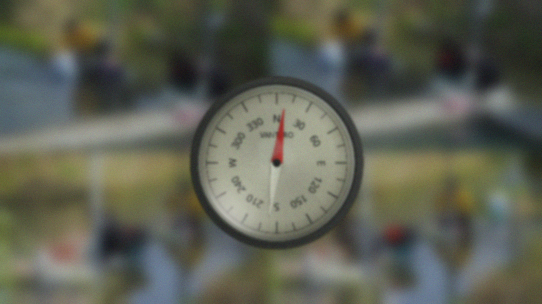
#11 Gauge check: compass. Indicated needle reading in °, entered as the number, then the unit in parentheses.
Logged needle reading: 7.5 (°)
